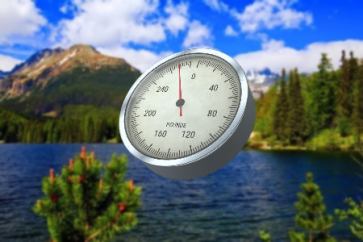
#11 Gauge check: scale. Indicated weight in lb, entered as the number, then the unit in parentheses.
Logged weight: 270 (lb)
